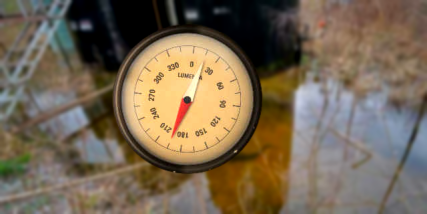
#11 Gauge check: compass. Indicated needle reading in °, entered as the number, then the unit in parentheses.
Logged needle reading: 195 (°)
